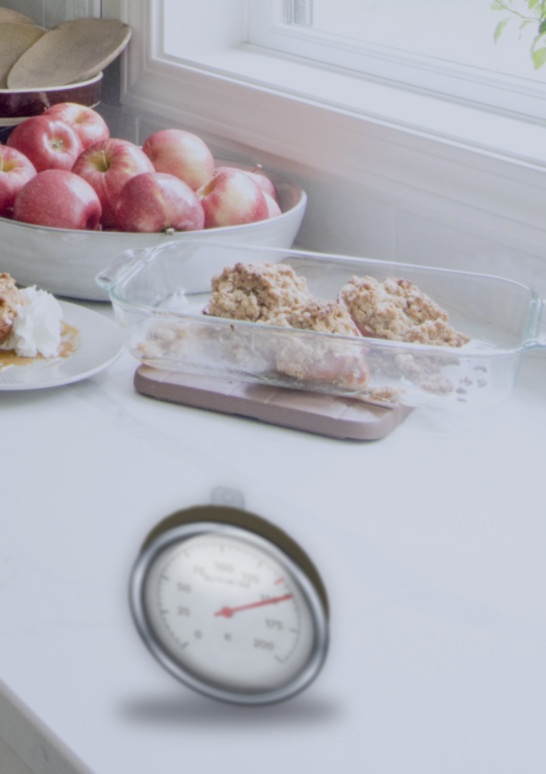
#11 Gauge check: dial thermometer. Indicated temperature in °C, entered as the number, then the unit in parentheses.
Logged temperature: 150 (°C)
